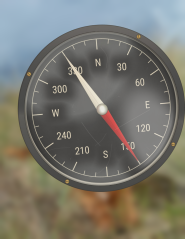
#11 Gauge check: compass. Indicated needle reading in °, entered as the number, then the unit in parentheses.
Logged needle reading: 150 (°)
